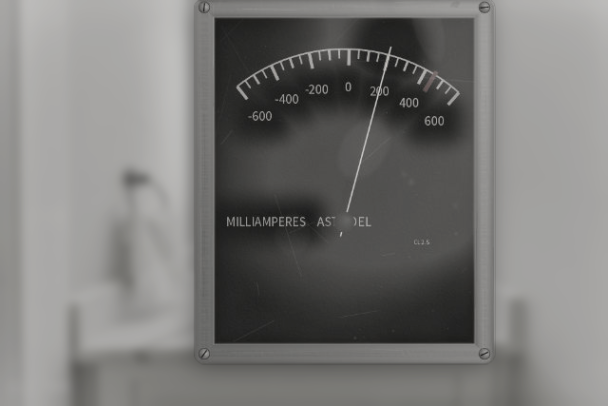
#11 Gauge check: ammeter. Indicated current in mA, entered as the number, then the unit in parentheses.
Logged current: 200 (mA)
